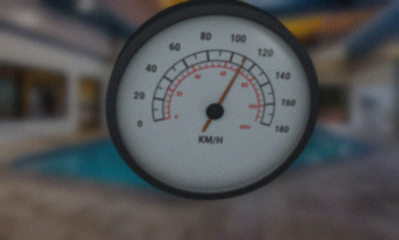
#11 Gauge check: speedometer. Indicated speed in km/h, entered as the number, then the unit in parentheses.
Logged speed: 110 (km/h)
